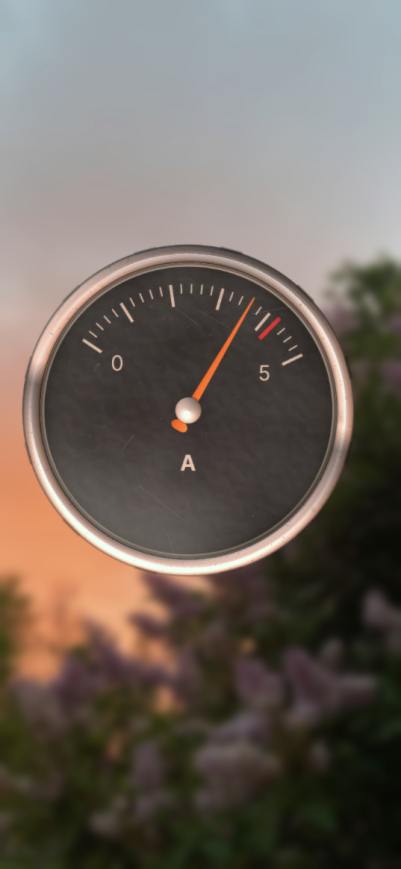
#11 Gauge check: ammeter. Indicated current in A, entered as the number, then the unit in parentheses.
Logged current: 3.6 (A)
